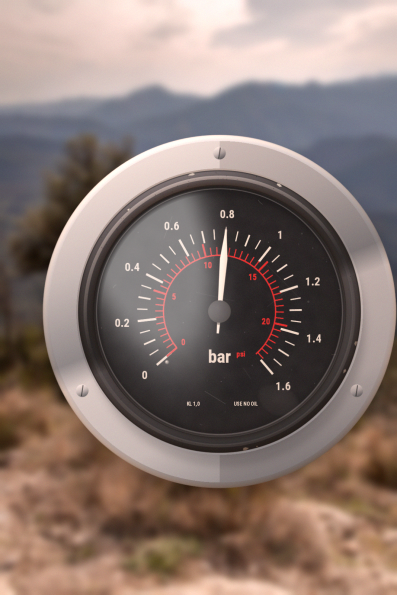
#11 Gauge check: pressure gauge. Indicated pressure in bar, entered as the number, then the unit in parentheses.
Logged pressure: 0.8 (bar)
